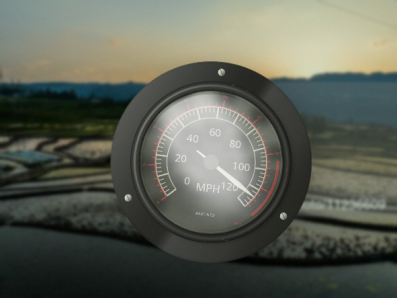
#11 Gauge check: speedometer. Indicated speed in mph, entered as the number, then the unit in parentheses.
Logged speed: 114 (mph)
